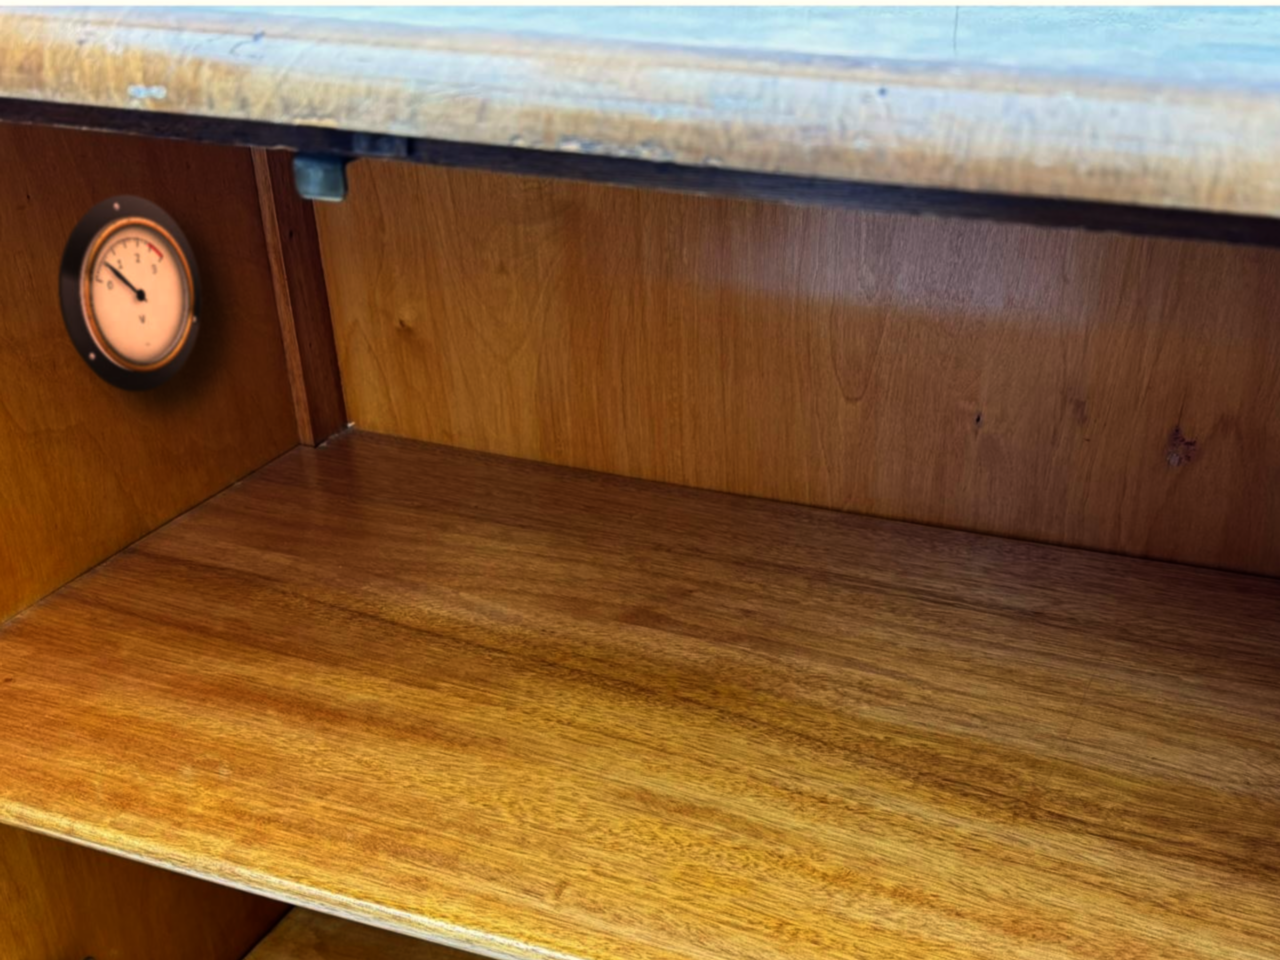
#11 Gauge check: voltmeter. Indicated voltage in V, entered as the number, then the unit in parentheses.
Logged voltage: 0.5 (V)
